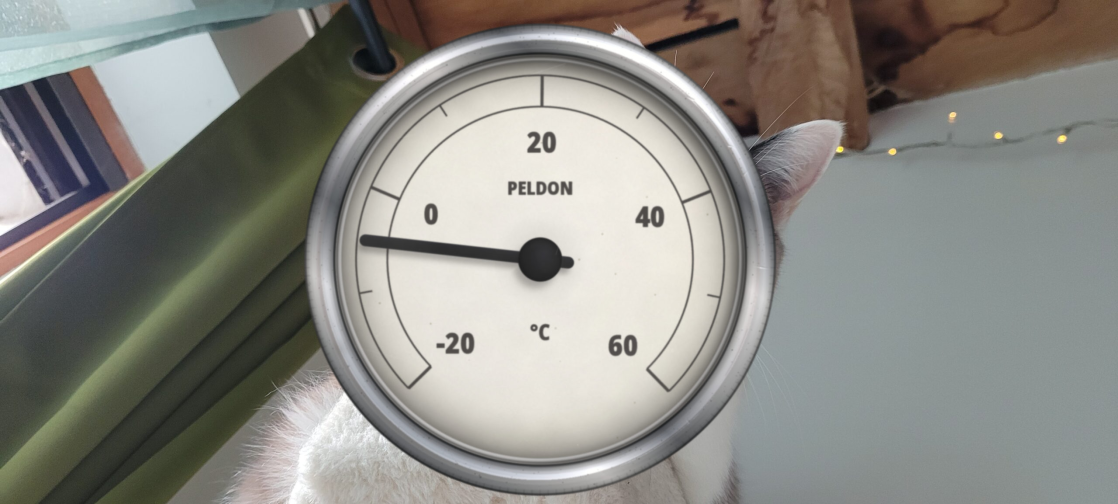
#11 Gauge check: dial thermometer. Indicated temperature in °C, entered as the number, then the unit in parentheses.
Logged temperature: -5 (°C)
